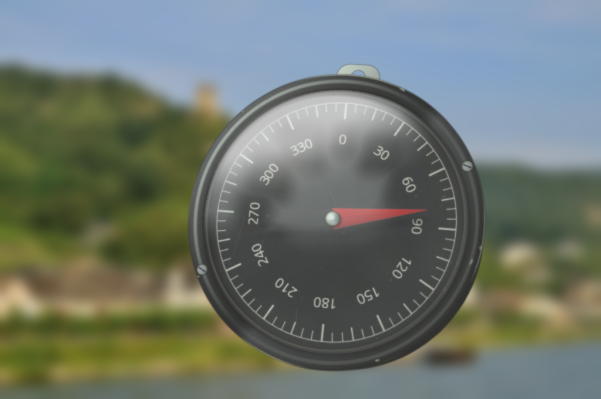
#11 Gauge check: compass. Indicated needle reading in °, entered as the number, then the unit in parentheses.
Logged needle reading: 80 (°)
